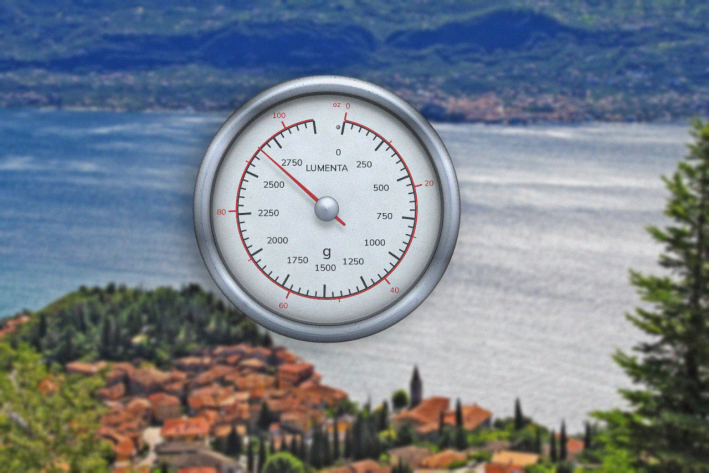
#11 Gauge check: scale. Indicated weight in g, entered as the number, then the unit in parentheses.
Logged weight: 2650 (g)
